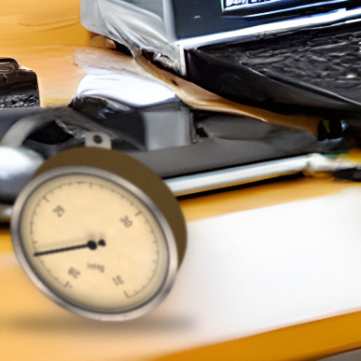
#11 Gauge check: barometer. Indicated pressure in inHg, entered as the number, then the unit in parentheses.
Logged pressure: 28.4 (inHg)
